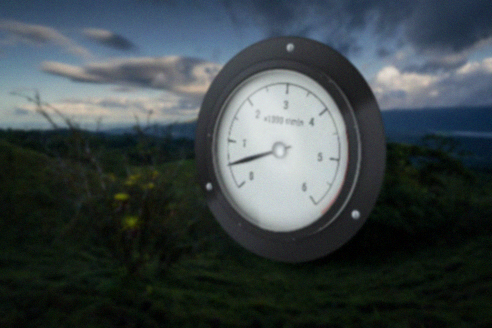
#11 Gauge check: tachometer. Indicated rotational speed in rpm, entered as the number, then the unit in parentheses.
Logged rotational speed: 500 (rpm)
